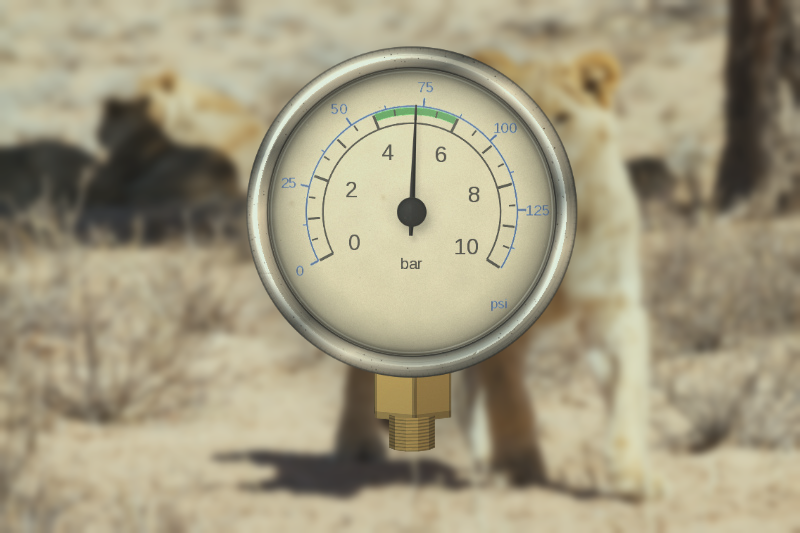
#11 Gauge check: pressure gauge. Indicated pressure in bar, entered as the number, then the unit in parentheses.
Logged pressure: 5 (bar)
